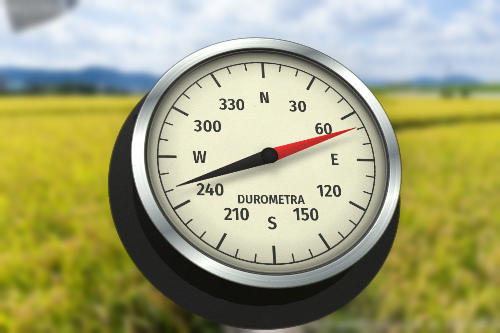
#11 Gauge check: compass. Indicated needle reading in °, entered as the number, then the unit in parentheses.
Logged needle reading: 70 (°)
